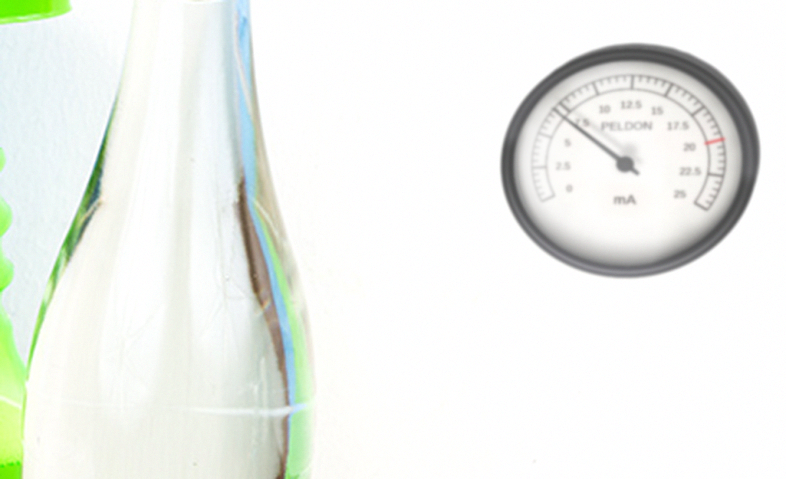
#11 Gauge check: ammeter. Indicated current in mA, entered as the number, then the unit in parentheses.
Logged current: 7 (mA)
